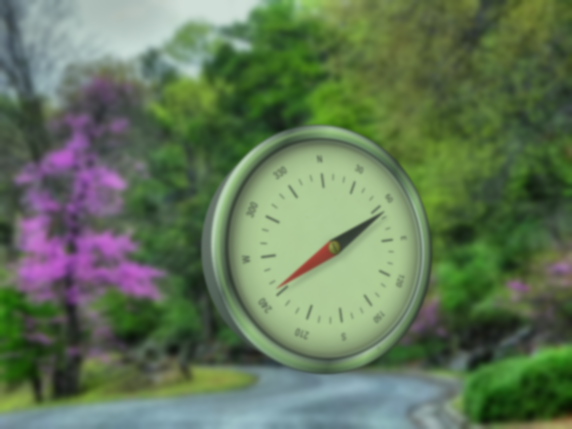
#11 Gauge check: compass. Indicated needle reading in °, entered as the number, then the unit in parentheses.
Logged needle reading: 245 (°)
